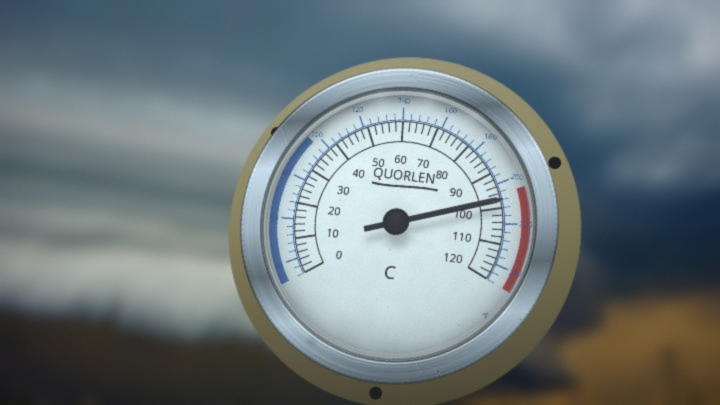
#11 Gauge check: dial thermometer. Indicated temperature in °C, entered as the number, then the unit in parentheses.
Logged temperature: 98 (°C)
